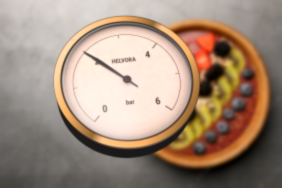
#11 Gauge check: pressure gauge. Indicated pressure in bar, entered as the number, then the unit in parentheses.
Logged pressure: 2 (bar)
